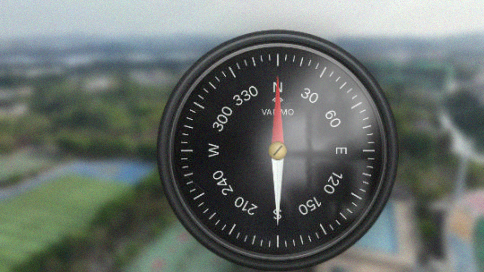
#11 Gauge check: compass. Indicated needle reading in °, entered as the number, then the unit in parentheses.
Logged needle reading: 0 (°)
